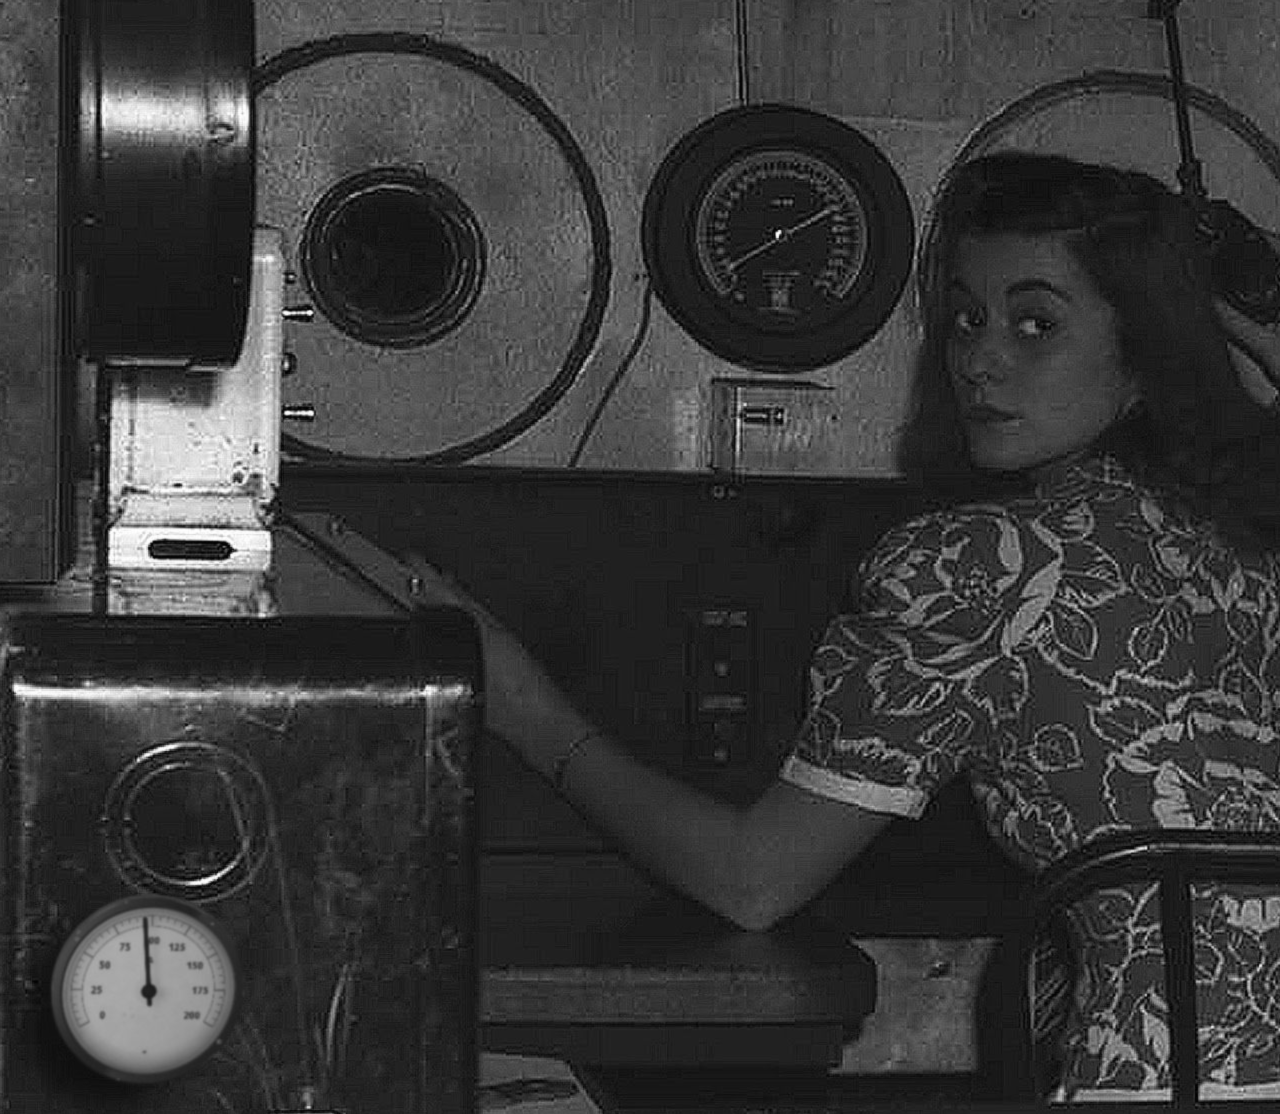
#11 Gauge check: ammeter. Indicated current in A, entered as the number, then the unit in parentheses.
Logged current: 95 (A)
